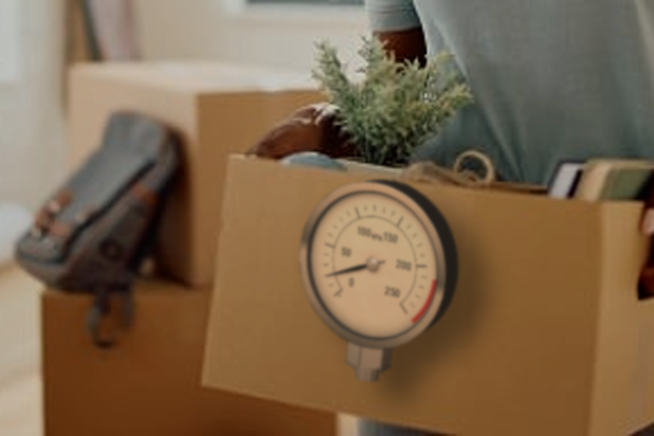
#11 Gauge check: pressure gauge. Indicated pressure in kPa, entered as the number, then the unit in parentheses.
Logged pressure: 20 (kPa)
